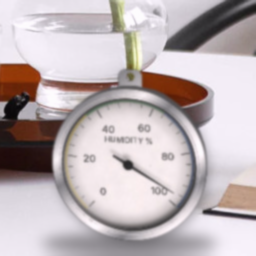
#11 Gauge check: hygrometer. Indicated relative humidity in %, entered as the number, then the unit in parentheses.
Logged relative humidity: 96 (%)
